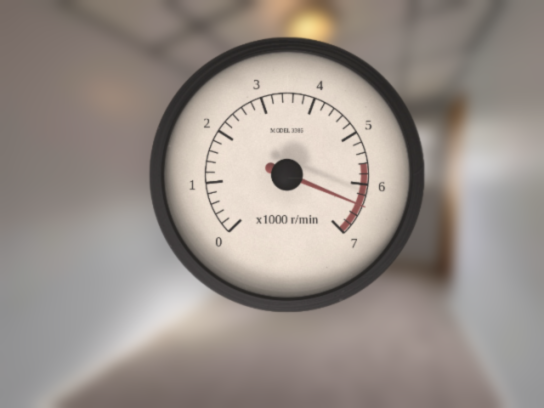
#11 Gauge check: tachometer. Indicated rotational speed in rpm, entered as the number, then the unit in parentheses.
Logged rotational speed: 6400 (rpm)
